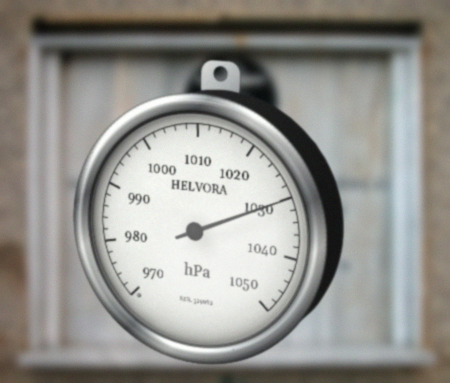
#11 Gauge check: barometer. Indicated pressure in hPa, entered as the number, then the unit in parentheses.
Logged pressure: 1030 (hPa)
